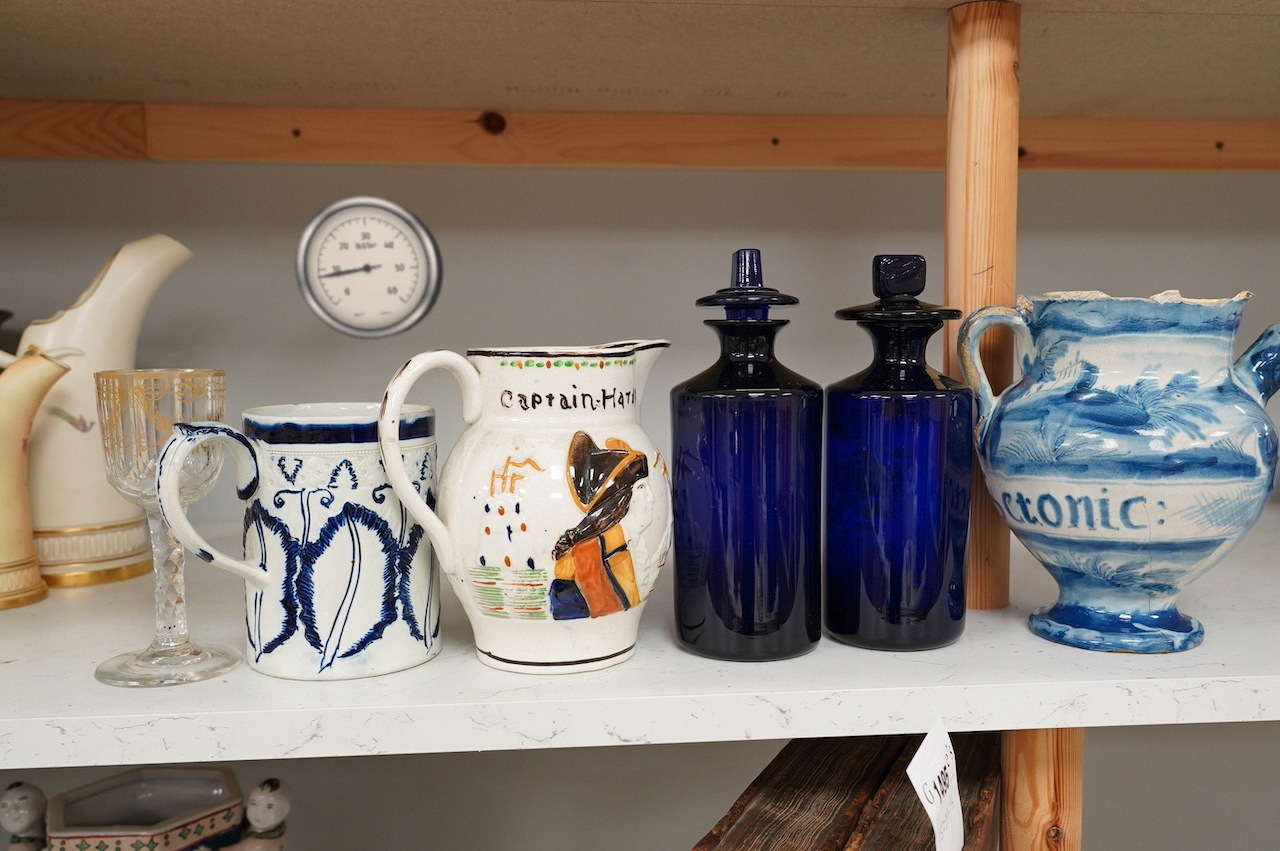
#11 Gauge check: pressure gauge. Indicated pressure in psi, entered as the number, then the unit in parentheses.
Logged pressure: 8 (psi)
